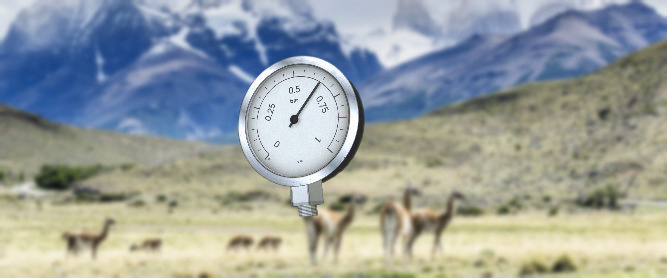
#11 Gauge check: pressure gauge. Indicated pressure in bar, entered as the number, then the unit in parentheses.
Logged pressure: 0.65 (bar)
